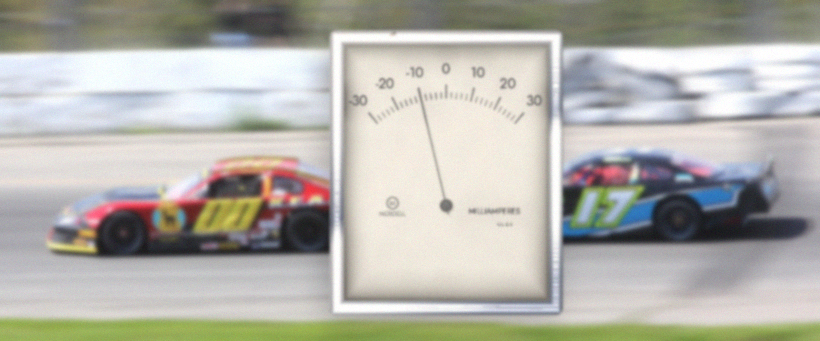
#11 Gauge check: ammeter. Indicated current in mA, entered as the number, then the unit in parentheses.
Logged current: -10 (mA)
